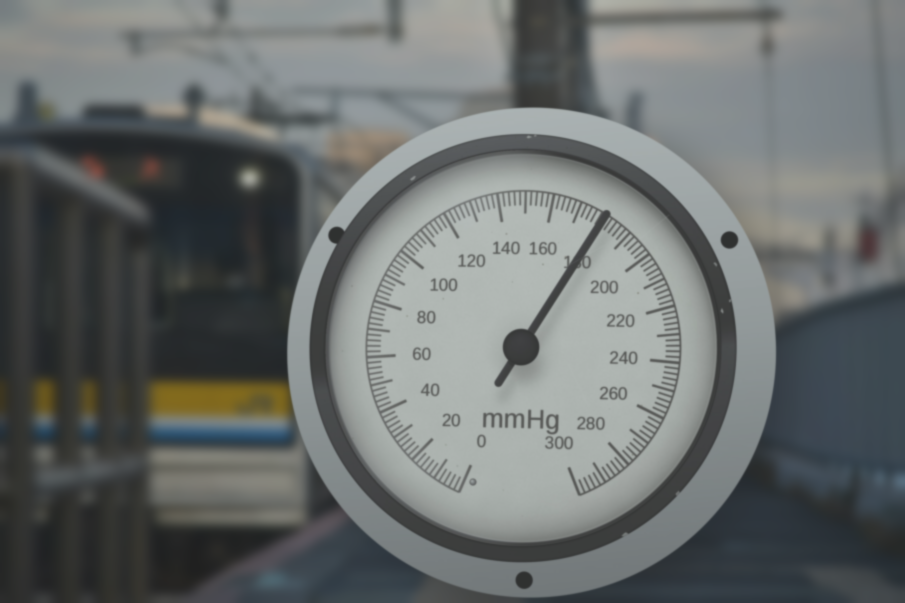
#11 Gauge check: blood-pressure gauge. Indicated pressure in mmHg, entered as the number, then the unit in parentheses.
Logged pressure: 180 (mmHg)
